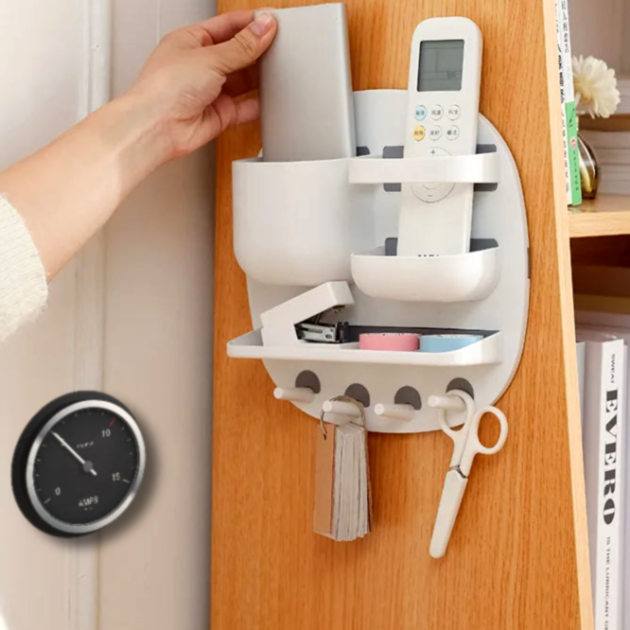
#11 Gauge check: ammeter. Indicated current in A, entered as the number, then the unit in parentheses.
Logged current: 5 (A)
